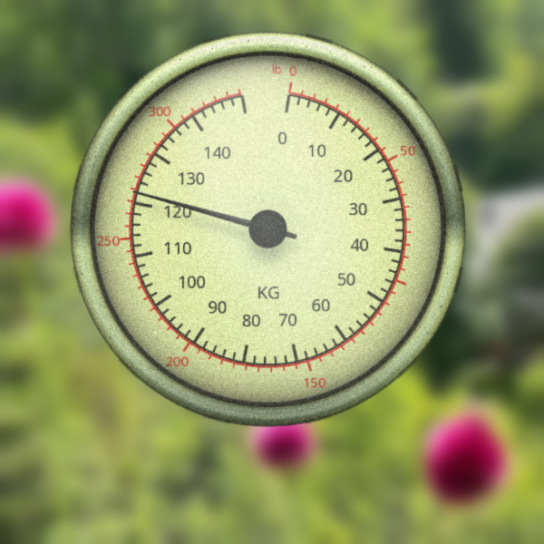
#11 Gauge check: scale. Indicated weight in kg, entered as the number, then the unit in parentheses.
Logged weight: 122 (kg)
